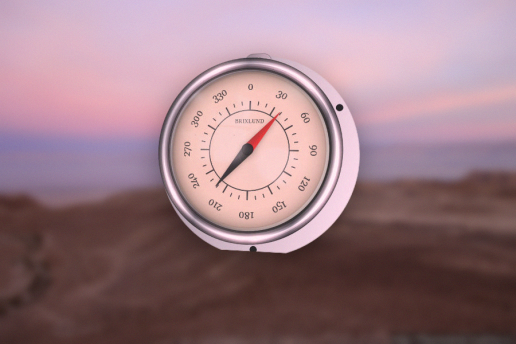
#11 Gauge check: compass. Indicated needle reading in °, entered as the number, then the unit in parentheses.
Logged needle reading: 40 (°)
